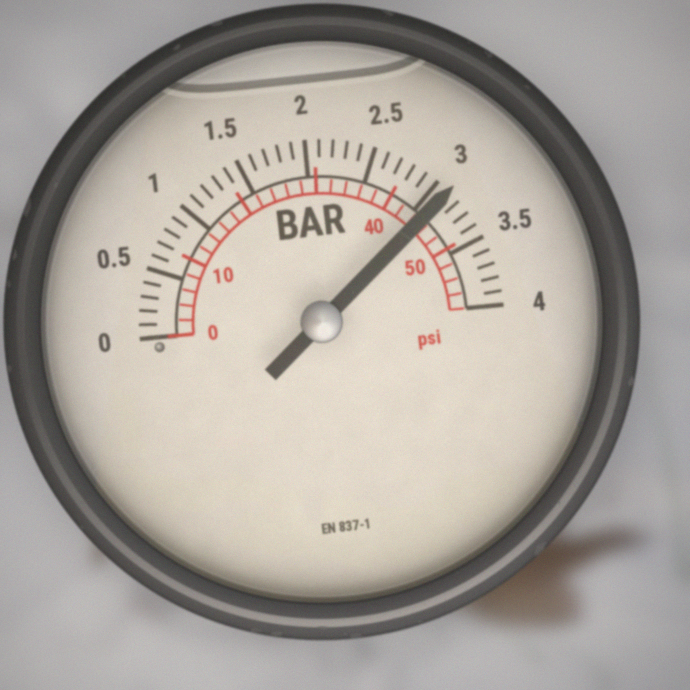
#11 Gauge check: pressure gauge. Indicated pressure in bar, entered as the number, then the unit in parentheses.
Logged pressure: 3.1 (bar)
